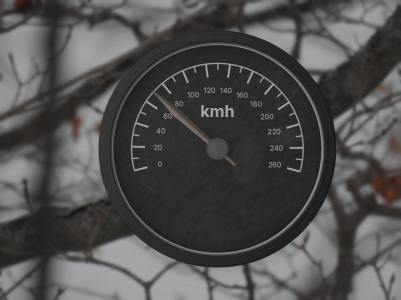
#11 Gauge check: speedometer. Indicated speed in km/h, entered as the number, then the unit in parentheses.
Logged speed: 70 (km/h)
